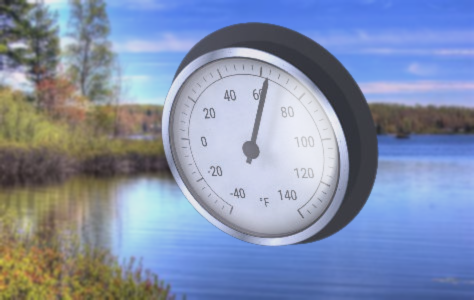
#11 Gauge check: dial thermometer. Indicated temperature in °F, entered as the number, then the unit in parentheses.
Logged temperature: 64 (°F)
